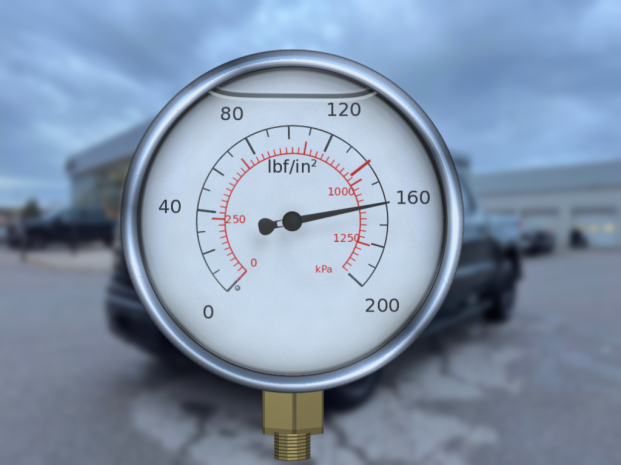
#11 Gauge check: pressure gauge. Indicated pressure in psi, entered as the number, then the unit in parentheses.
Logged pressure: 160 (psi)
